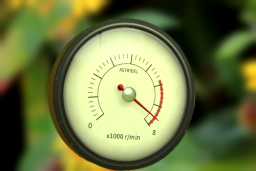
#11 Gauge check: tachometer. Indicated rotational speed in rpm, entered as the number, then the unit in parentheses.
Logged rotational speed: 7600 (rpm)
